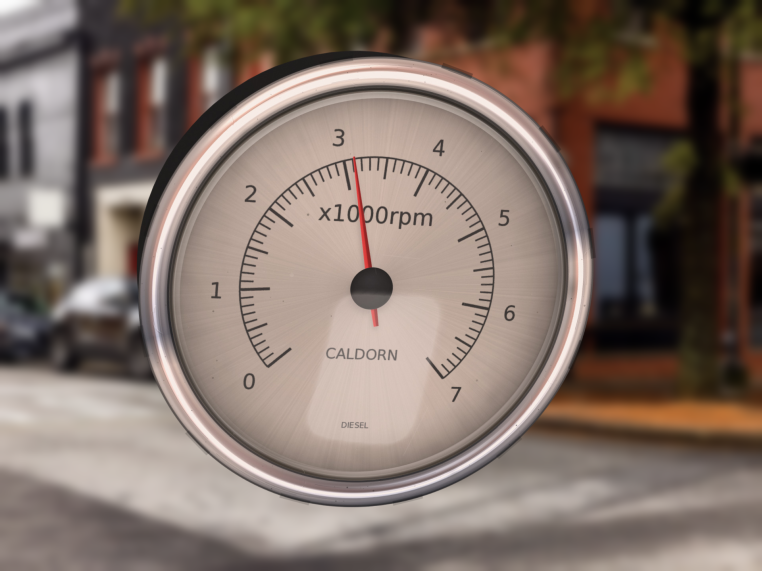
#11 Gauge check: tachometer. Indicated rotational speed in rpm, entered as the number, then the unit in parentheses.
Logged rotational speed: 3100 (rpm)
